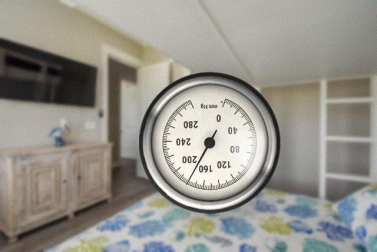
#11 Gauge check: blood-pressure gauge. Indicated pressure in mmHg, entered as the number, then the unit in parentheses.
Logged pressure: 180 (mmHg)
